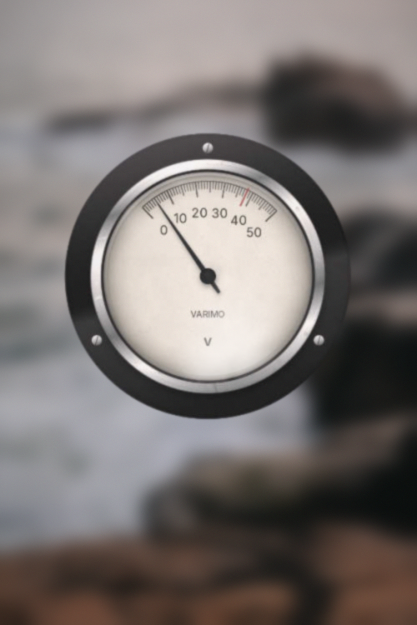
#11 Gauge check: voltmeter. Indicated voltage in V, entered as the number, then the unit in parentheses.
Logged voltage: 5 (V)
